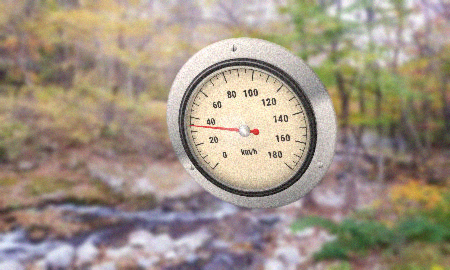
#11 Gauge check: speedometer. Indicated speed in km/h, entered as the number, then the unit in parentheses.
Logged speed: 35 (km/h)
